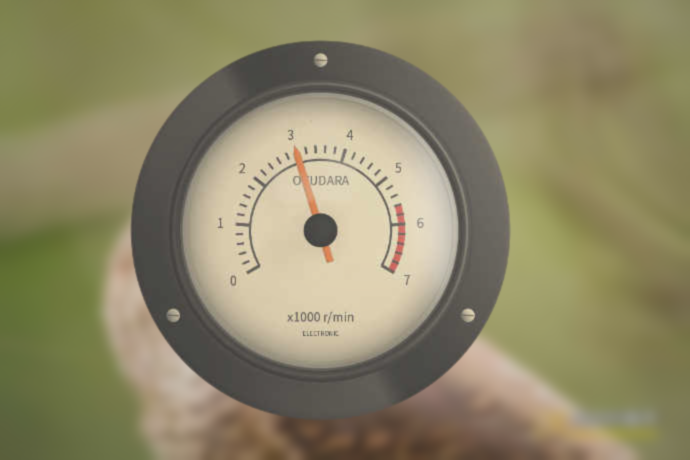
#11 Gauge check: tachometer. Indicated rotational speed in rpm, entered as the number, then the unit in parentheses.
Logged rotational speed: 3000 (rpm)
